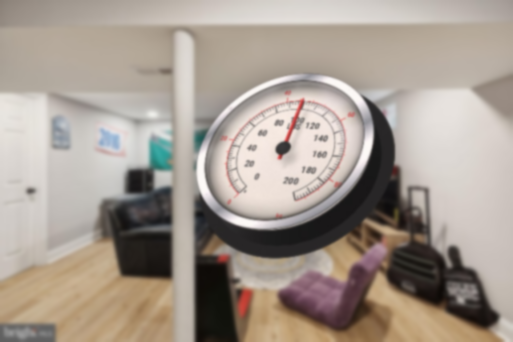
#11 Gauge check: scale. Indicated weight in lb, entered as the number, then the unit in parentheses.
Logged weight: 100 (lb)
